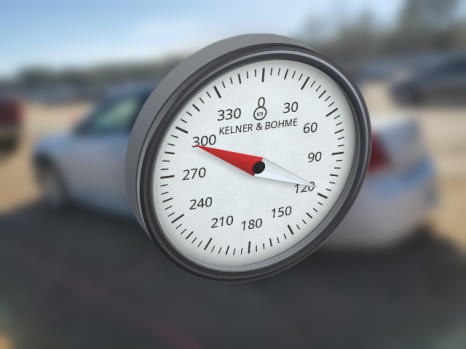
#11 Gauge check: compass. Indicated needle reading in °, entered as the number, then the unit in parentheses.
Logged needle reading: 295 (°)
